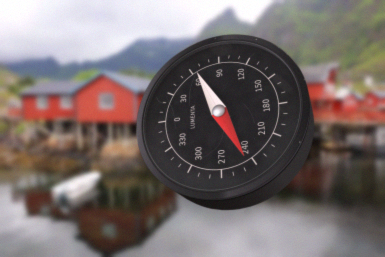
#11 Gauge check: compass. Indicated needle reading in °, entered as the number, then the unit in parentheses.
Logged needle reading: 245 (°)
